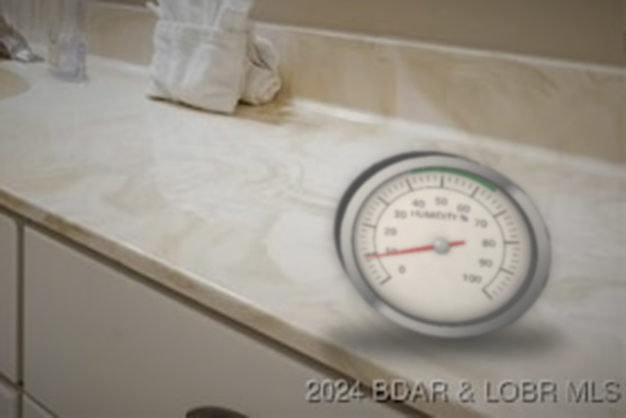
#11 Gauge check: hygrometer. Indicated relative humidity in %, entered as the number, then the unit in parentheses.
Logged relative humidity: 10 (%)
